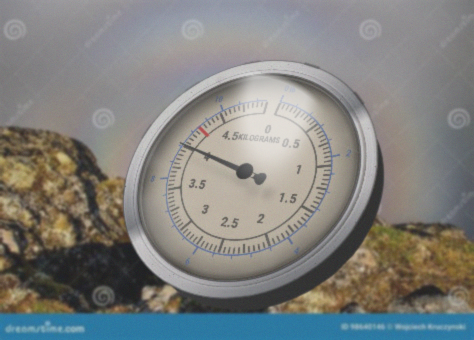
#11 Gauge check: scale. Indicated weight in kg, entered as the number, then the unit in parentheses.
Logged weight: 4 (kg)
